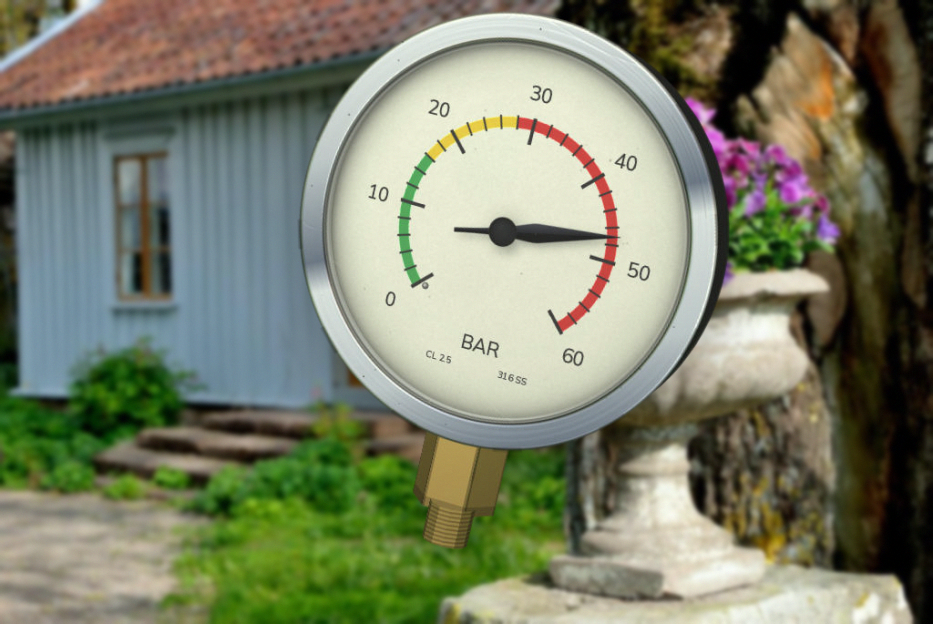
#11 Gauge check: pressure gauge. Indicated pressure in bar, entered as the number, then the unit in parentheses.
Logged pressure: 47 (bar)
